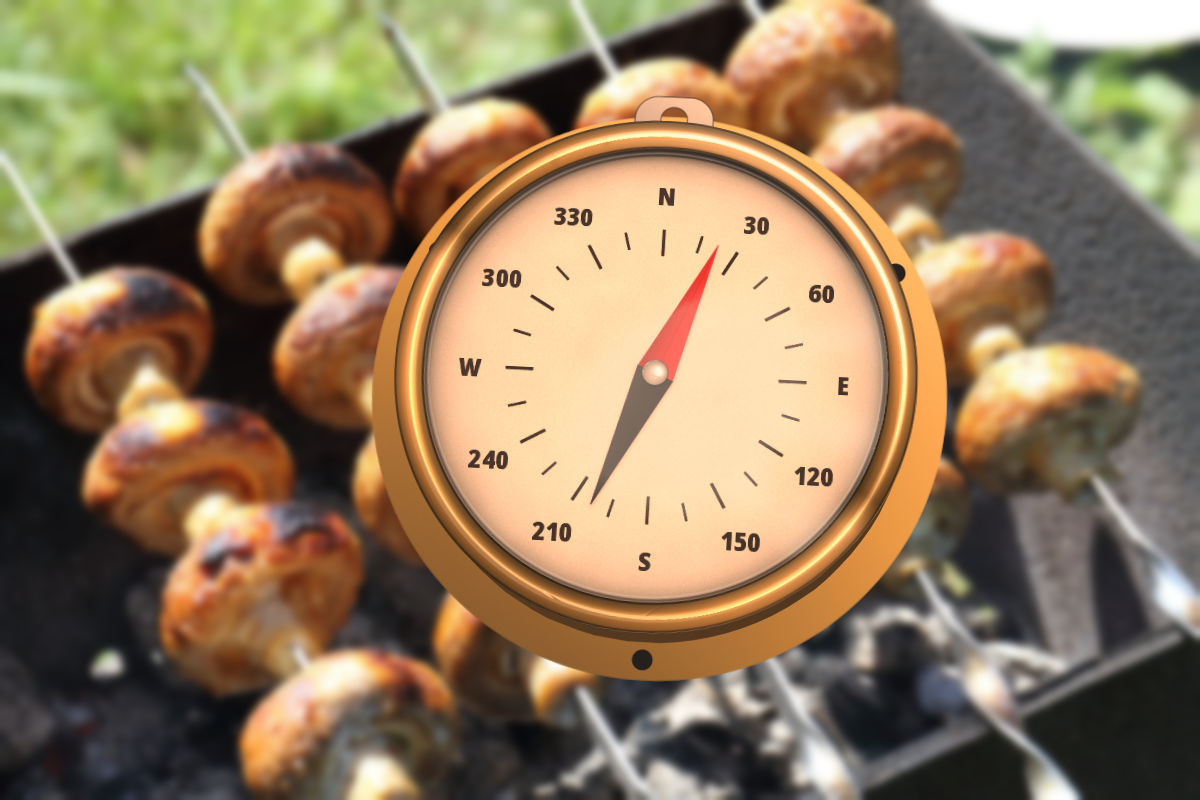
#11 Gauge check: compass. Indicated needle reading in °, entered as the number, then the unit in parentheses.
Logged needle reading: 22.5 (°)
